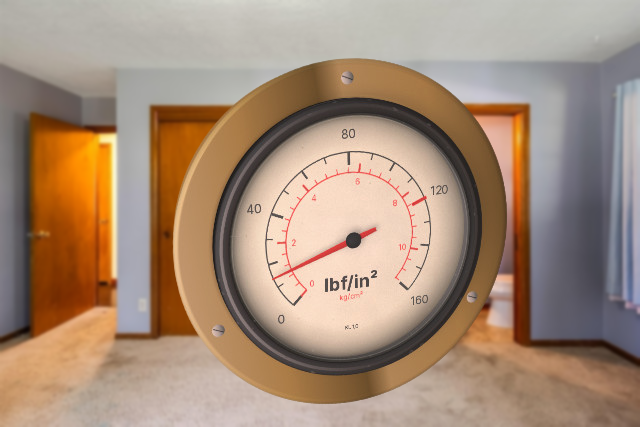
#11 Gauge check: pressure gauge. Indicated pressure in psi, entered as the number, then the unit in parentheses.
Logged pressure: 15 (psi)
